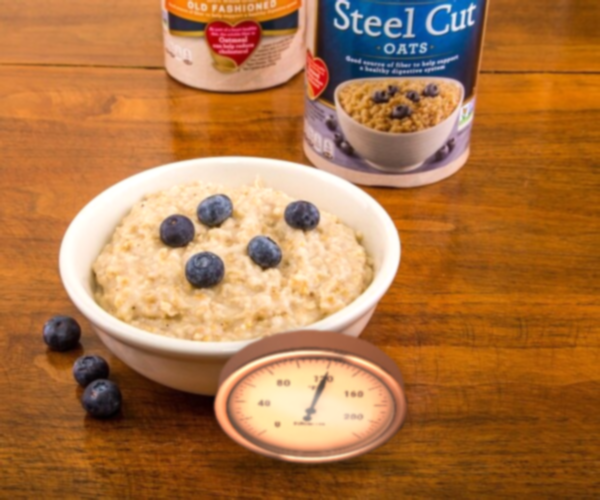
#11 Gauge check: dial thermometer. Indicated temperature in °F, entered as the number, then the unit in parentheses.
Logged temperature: 120 (°F)
